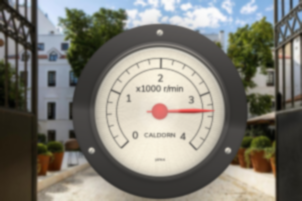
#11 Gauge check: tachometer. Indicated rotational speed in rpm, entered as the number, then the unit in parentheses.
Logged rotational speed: 3300 (rpm)
